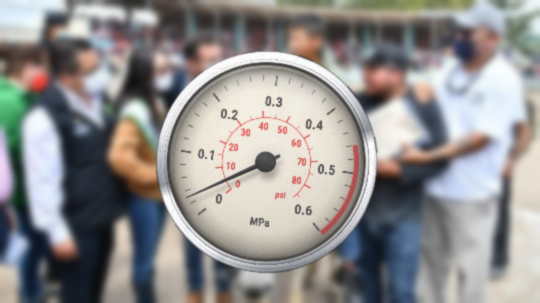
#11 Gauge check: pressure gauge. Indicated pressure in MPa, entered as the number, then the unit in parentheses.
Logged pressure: 0.03 (MPa)
